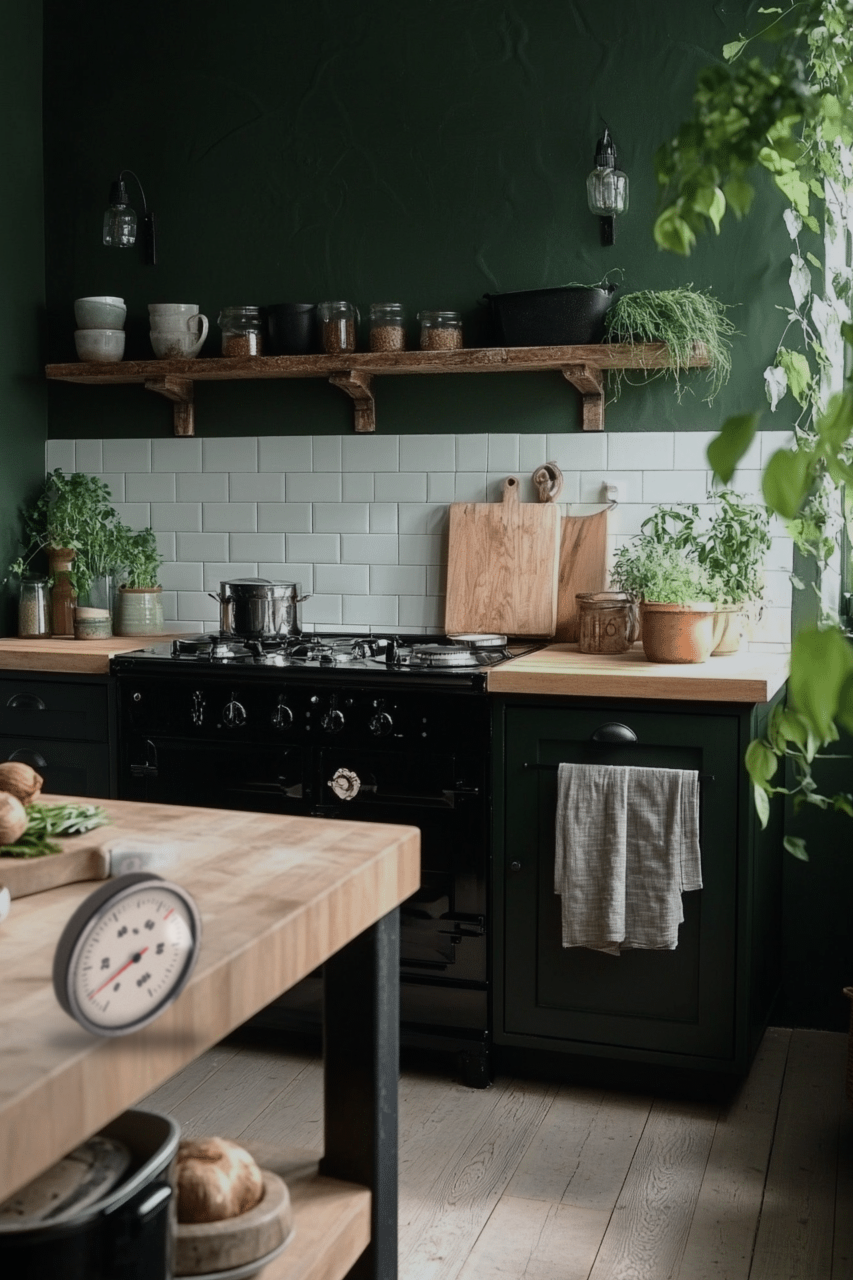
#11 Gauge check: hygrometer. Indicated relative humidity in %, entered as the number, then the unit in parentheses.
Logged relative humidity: 10 (%)
